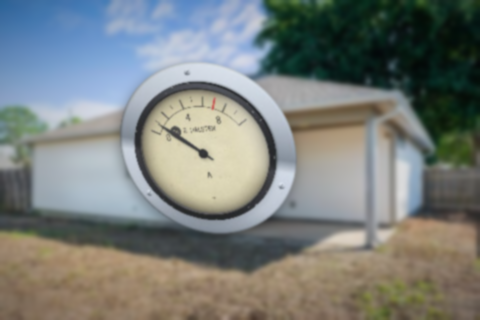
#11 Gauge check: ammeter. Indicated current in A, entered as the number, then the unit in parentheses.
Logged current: 1 (A)
